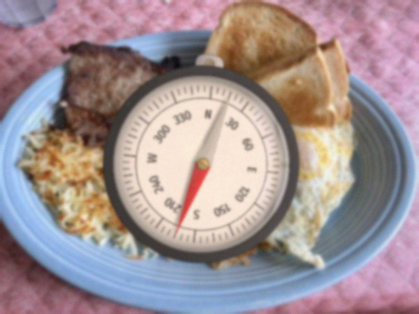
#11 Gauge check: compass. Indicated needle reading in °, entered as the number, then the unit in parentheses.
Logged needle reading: 195 (°)
